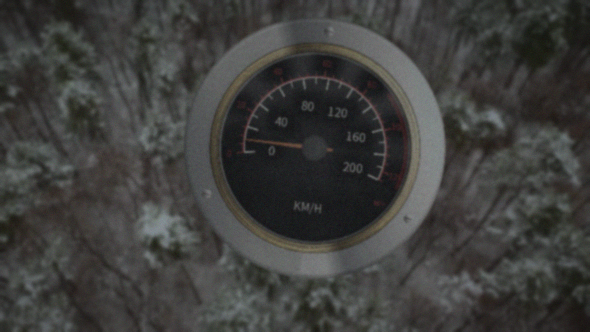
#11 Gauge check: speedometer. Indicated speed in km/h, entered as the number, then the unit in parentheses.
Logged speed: 10 (km/h)
